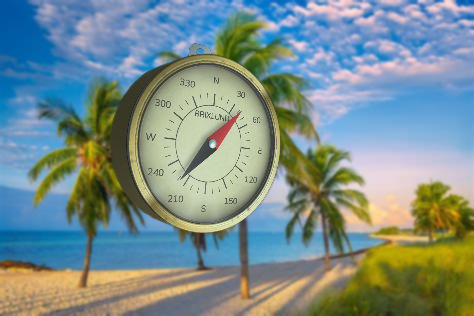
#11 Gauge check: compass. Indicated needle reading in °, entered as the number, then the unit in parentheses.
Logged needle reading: 40 (°)
